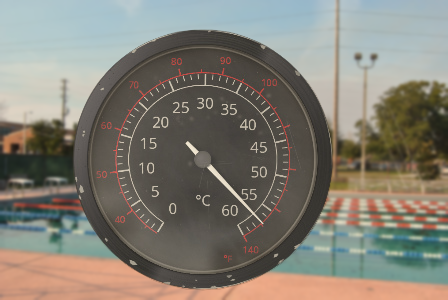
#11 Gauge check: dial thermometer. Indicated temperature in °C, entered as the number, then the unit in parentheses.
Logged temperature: 57 (°C)
